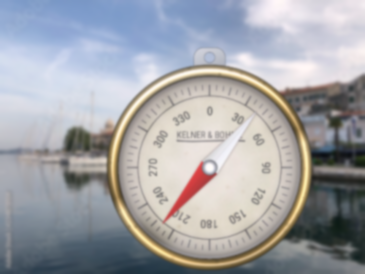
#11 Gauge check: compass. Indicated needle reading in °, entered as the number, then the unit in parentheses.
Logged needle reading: 220 (°)
